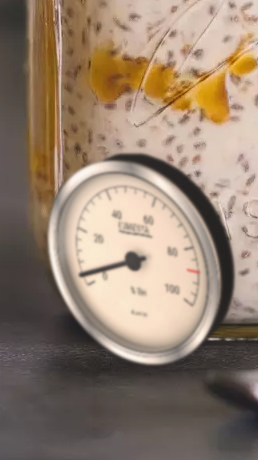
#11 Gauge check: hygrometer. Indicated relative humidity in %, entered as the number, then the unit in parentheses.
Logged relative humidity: 4 (%)
